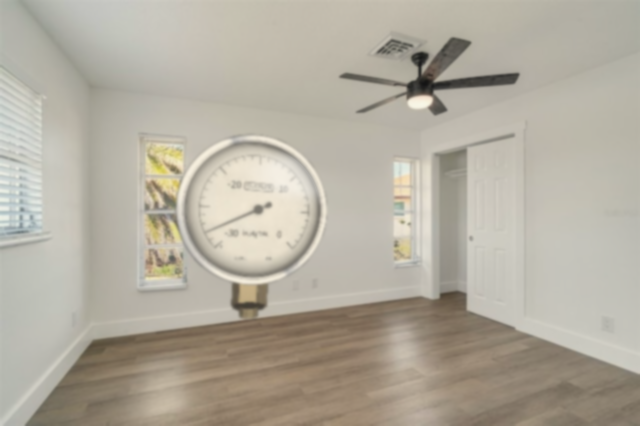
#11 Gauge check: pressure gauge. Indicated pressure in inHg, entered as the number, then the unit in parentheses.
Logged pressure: -28 (inHg)
